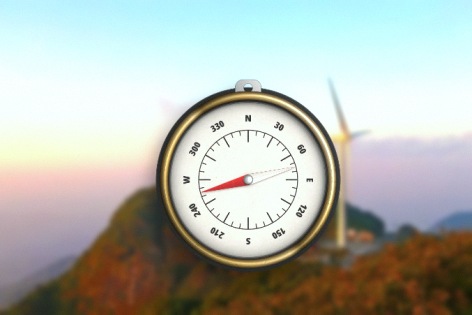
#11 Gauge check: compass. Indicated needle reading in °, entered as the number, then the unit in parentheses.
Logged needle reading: 255 (°)
